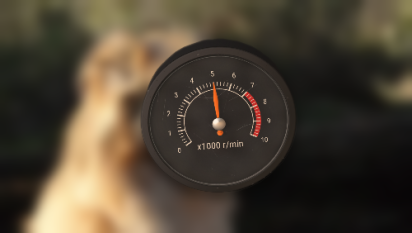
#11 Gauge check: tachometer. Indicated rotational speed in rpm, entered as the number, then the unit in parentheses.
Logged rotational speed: 5000 (rpm)
